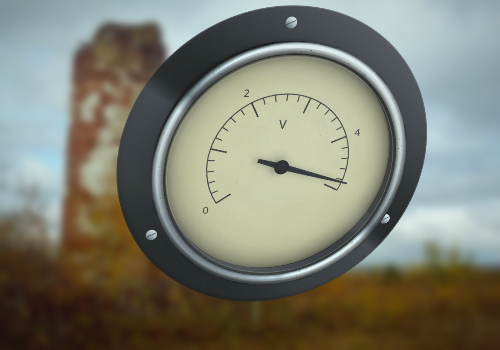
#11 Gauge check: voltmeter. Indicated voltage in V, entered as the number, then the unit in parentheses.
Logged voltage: 4.8 (V)
